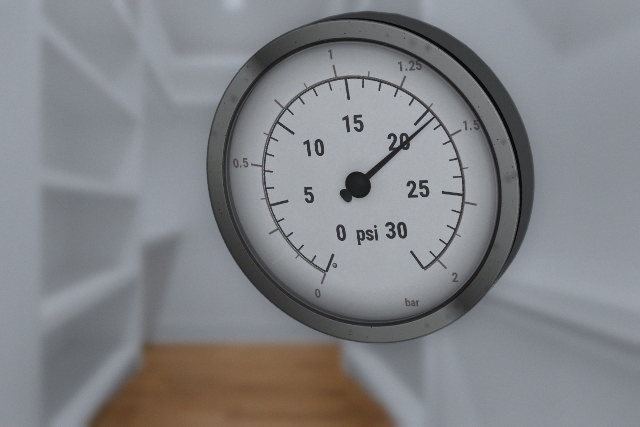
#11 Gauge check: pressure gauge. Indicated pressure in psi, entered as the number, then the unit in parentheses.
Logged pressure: 20.5 (psi)
